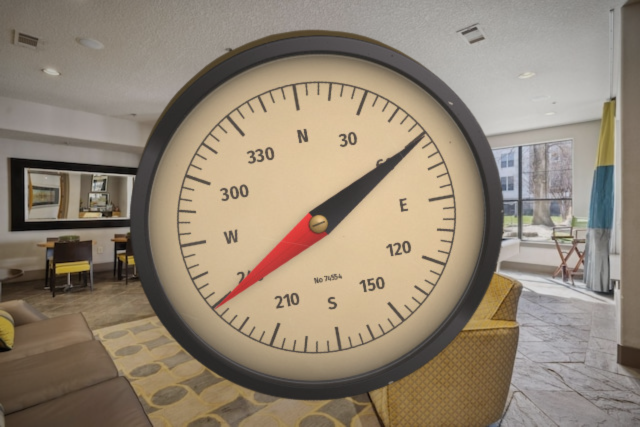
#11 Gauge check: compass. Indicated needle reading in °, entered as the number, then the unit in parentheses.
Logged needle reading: 240 (°)
